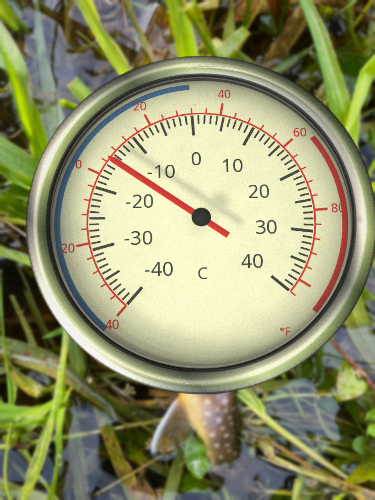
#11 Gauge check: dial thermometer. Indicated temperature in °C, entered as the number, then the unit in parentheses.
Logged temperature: -15 (°C)
